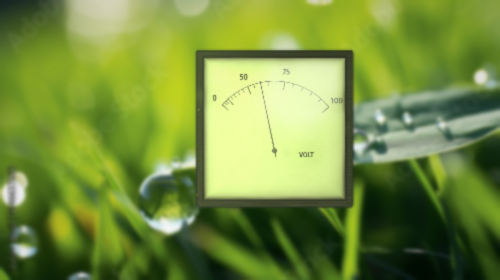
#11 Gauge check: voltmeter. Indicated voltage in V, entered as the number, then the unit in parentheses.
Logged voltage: 60 (V)
